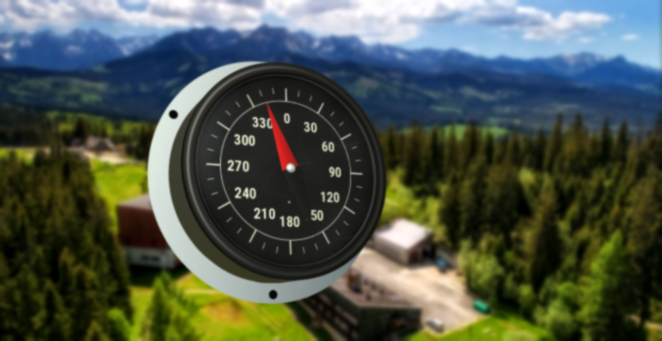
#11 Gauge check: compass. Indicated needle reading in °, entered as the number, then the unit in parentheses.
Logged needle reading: 340 (°)
